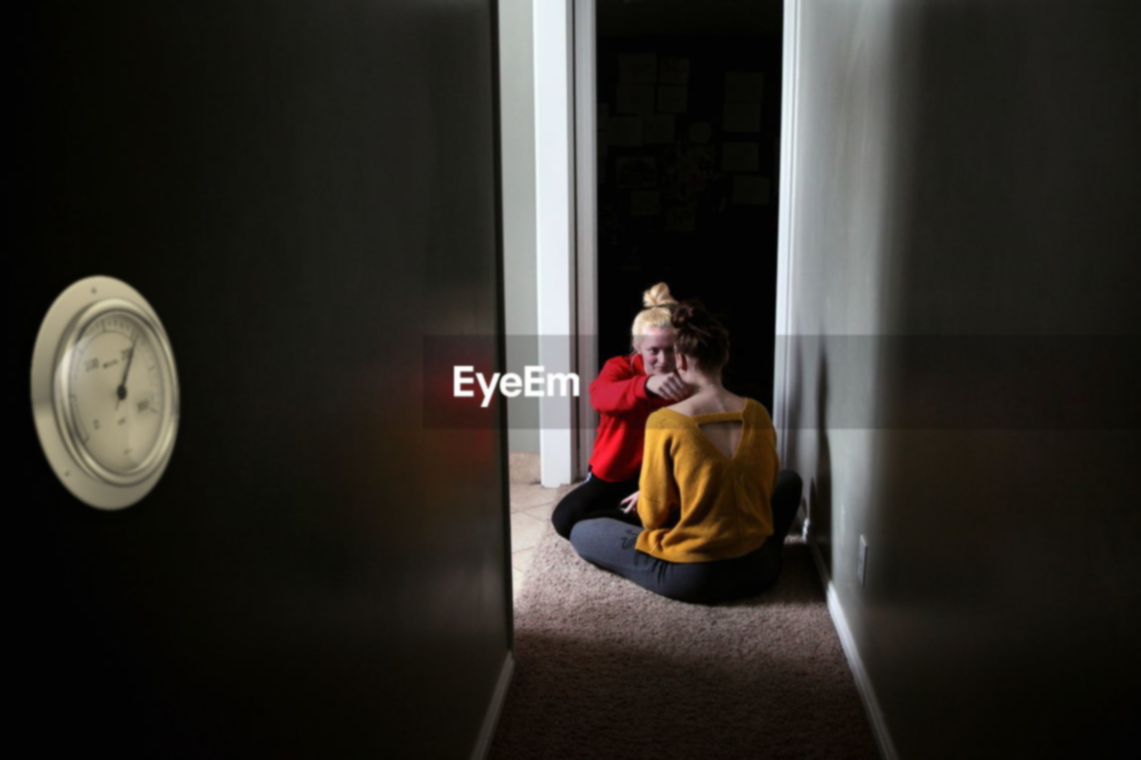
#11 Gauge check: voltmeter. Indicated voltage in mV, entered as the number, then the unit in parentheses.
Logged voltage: 200 (mV)
